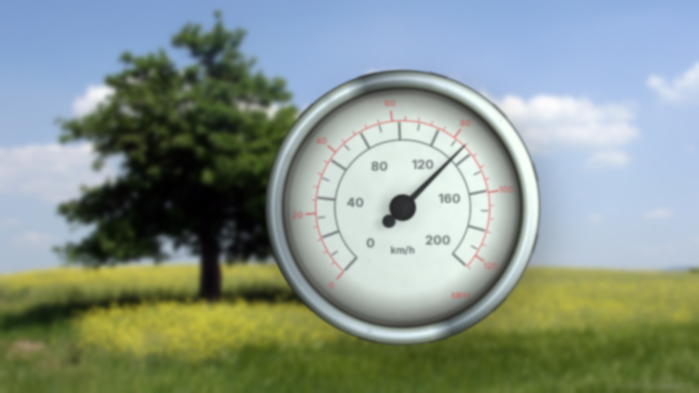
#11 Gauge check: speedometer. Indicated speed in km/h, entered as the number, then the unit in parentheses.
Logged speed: 135 (km/h)
